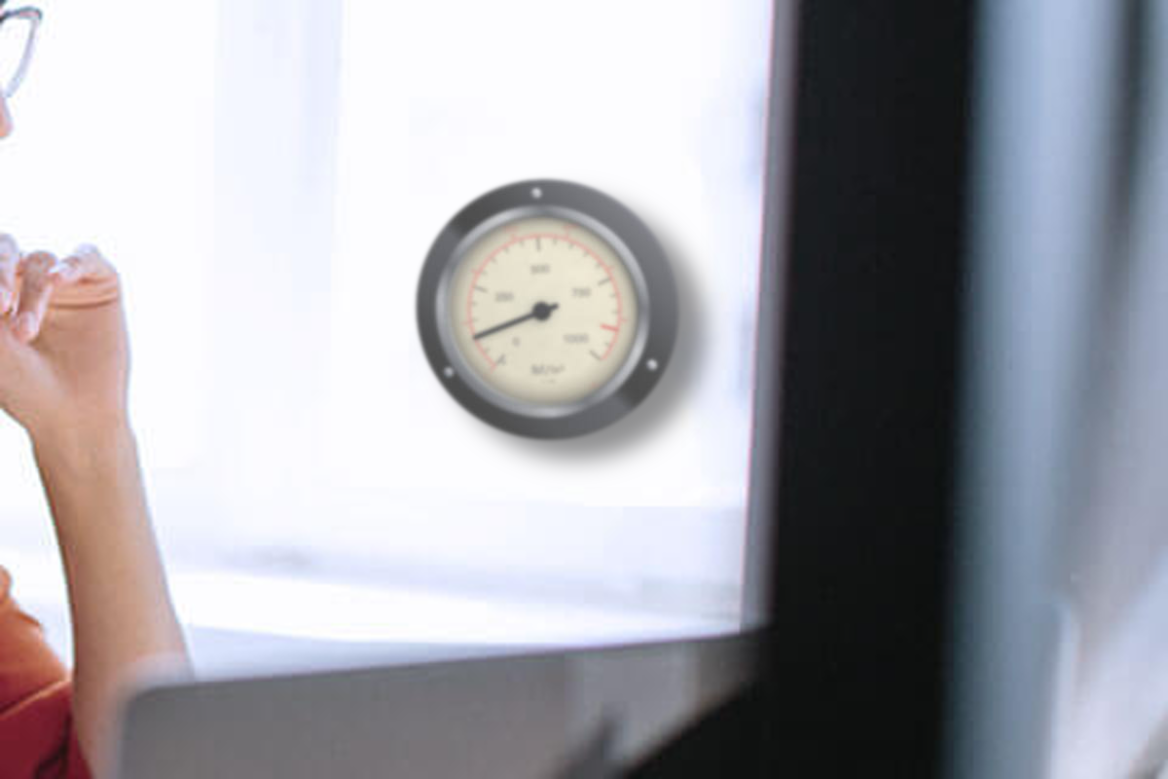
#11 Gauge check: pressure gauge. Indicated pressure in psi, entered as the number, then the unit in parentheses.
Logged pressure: 100 (psi)
